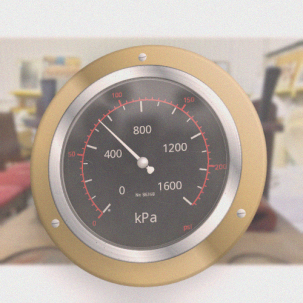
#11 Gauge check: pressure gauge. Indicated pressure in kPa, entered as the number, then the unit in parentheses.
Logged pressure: 550 (kPa)
